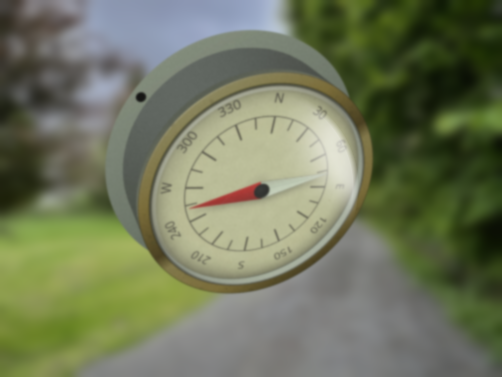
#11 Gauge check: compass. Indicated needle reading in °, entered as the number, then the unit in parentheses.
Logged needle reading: 255 (°)
